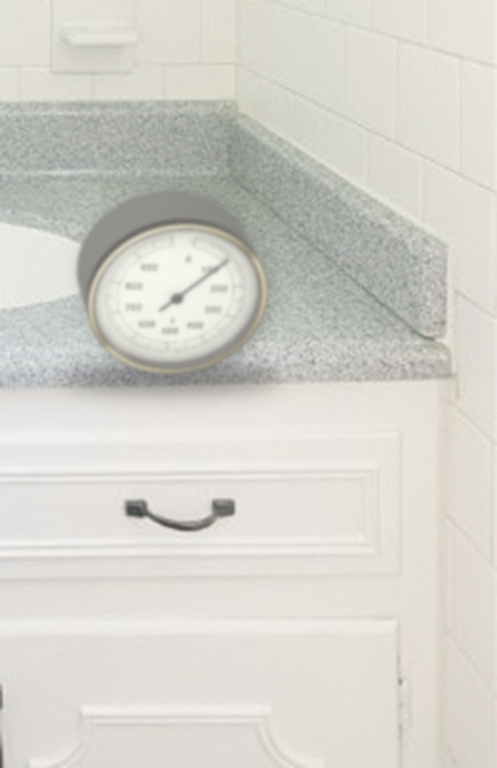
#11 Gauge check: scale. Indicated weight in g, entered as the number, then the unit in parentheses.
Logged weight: 100 (g)
